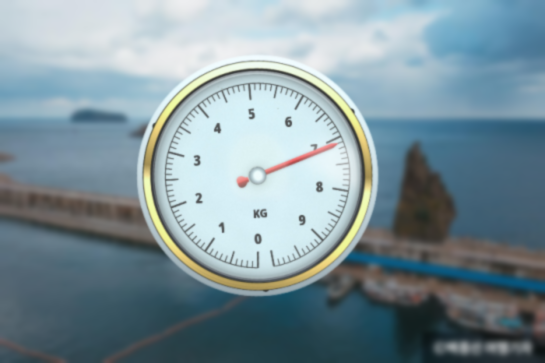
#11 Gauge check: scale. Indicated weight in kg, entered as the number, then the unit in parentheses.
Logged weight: 7.1 (kg)
